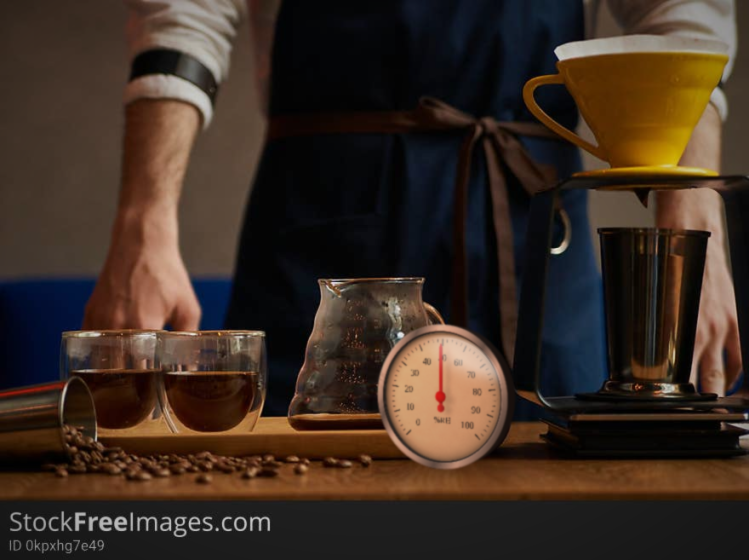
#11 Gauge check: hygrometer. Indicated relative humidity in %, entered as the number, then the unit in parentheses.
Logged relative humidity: 50 (%)
